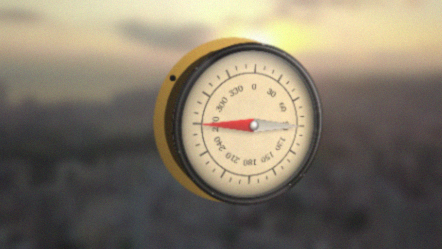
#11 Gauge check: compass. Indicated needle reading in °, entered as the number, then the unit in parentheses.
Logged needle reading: 270 (°)
